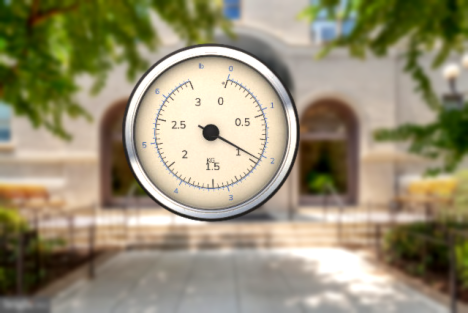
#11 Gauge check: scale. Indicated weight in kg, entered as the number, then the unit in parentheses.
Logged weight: 0.95 (kg)
